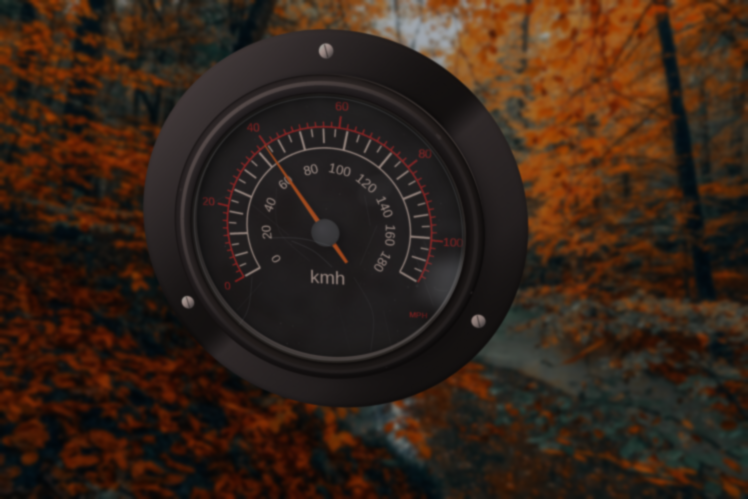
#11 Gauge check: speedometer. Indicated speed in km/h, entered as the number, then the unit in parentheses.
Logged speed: 65 (km/h)
